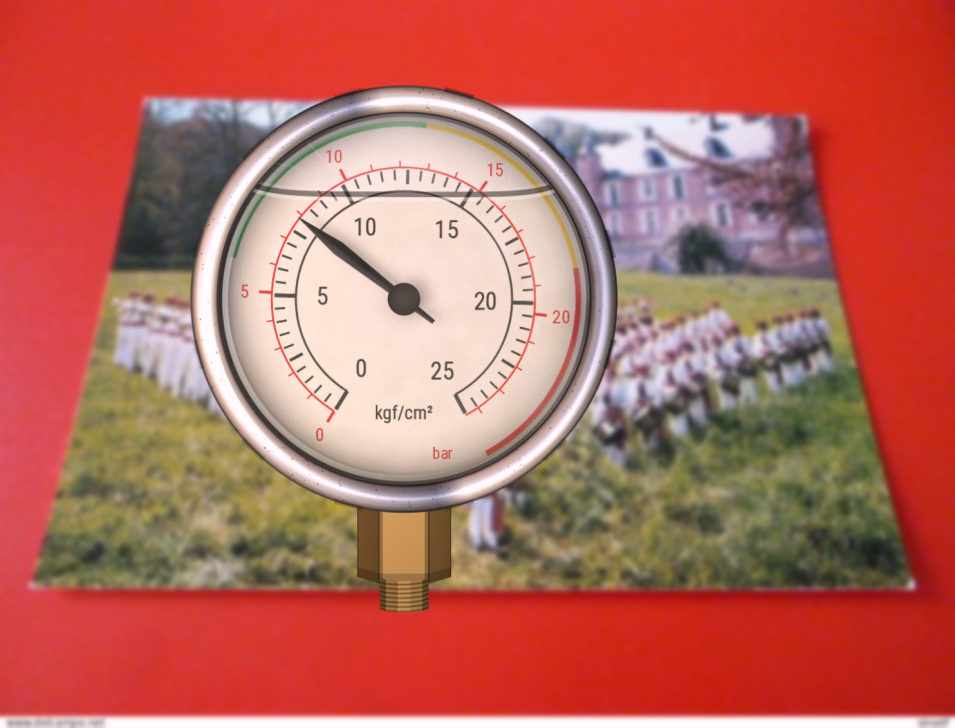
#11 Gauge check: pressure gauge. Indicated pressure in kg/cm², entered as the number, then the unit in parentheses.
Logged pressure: 8 (kg/cm²)
